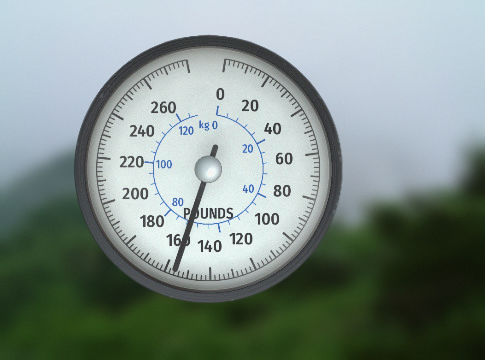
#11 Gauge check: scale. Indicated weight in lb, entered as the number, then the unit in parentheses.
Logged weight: 156 (lb)
